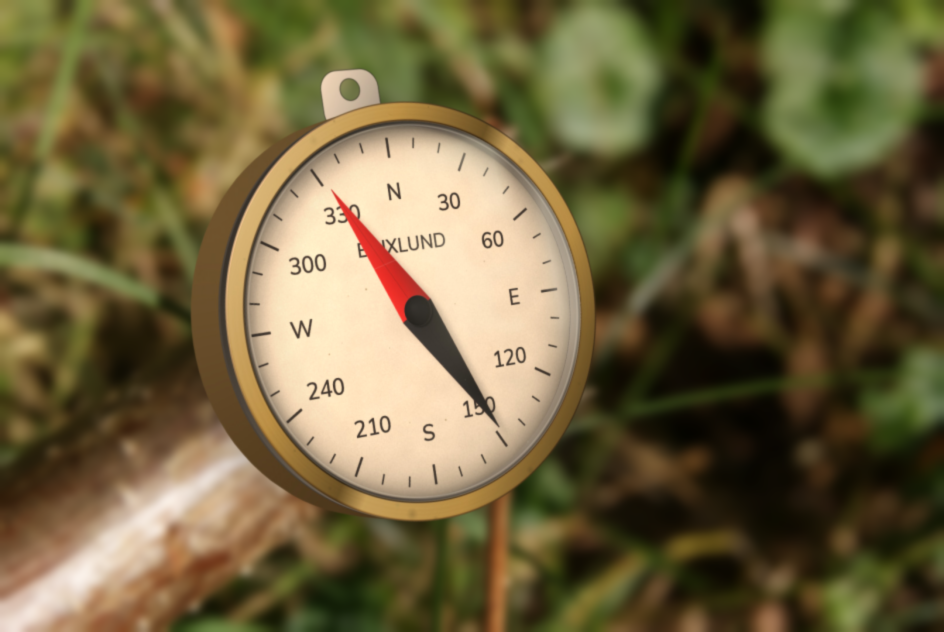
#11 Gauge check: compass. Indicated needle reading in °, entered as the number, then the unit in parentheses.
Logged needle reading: 330 (°)
